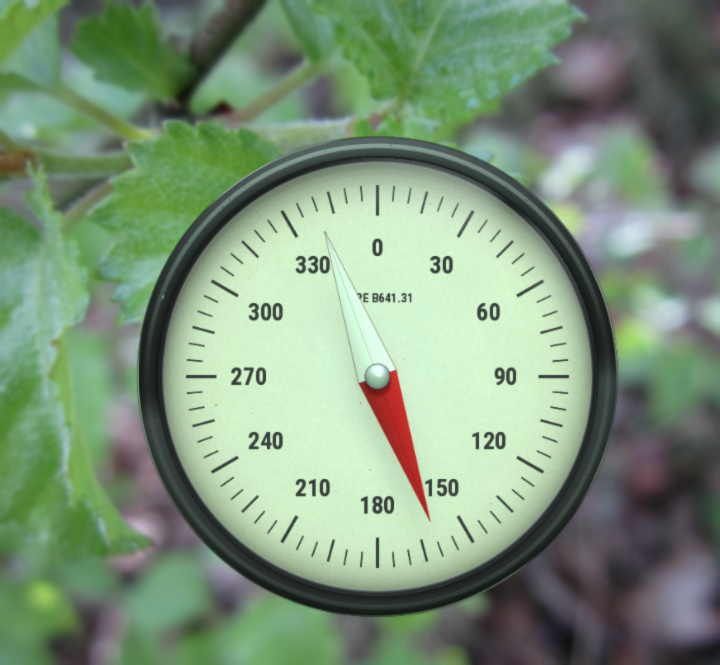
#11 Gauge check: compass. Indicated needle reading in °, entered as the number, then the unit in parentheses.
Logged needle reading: 160 (°)
